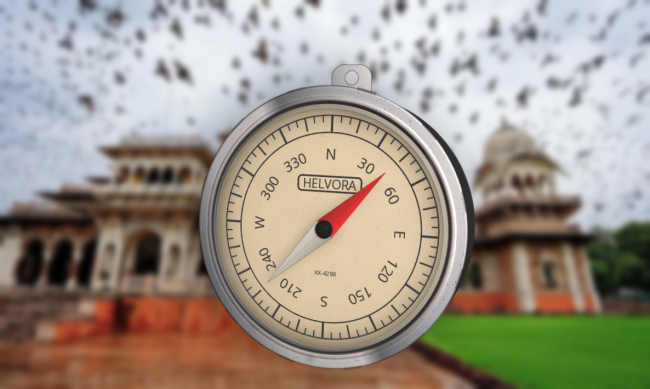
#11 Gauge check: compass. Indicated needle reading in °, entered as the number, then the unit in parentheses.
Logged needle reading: 45 (°)
